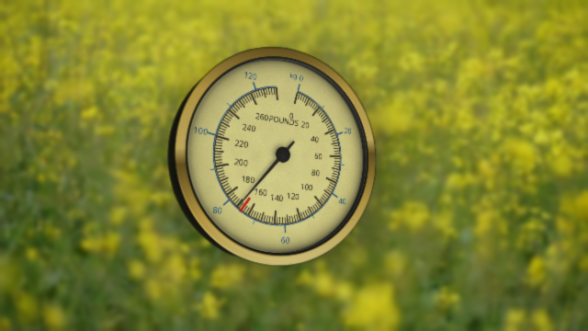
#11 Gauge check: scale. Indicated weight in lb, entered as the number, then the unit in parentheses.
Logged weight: 170 (lb)
